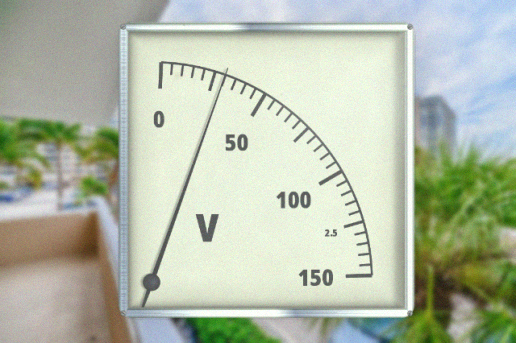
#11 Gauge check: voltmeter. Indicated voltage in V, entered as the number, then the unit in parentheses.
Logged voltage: 30 (V)
